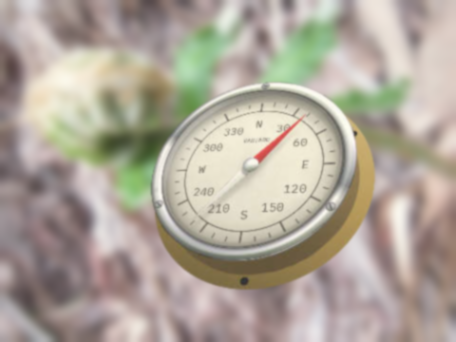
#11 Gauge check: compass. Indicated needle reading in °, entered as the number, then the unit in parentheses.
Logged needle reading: 40 (°)
